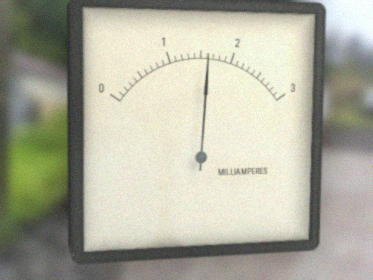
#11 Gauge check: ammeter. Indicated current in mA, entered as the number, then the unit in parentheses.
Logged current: 1.6 (mA)
